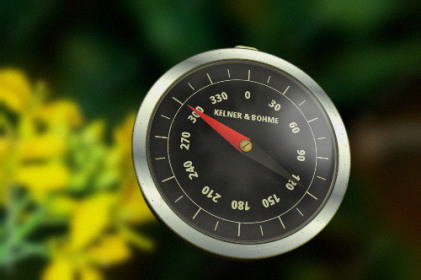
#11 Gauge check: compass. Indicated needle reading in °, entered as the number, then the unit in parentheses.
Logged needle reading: 300 (°)
